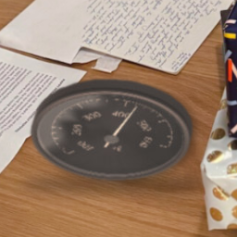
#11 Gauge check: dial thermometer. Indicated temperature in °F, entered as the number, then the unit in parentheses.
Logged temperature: 420 (°F)
